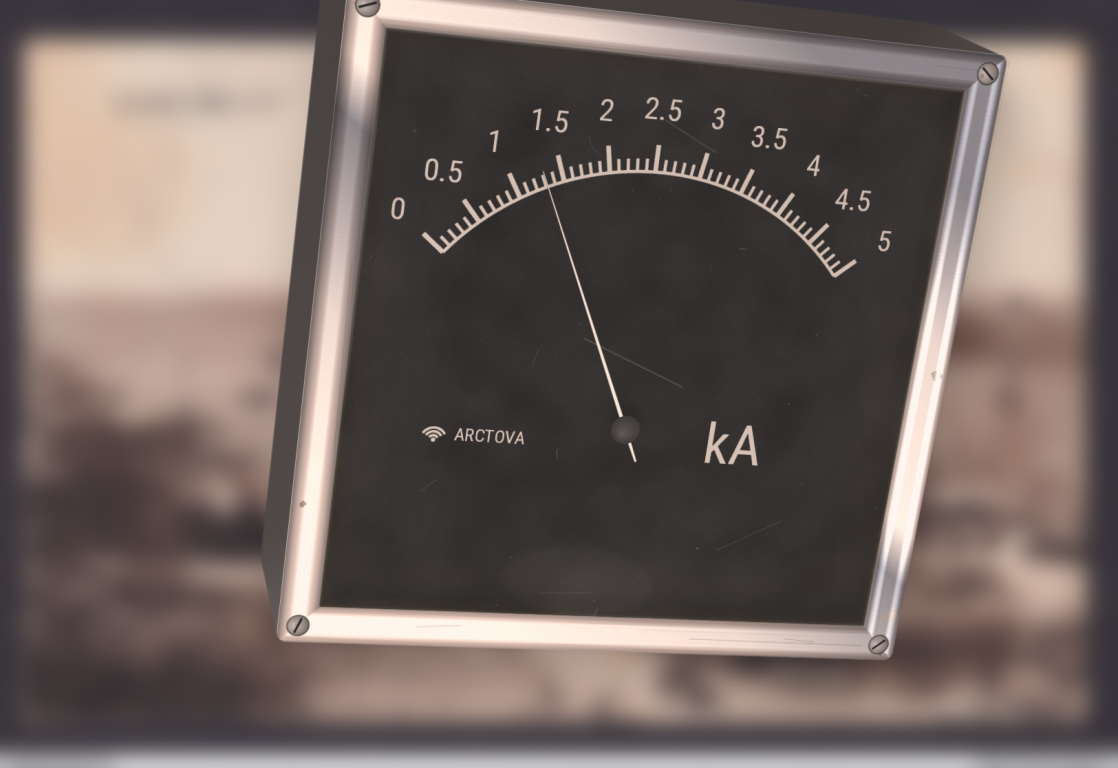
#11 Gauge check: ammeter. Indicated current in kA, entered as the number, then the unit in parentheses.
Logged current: 1.3 (kA)
